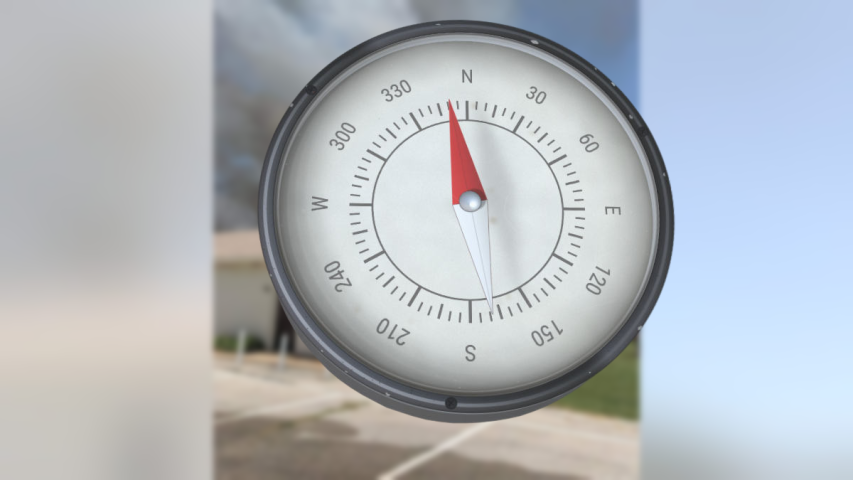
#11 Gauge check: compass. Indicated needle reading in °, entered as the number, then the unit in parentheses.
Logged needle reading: 350 (°)
